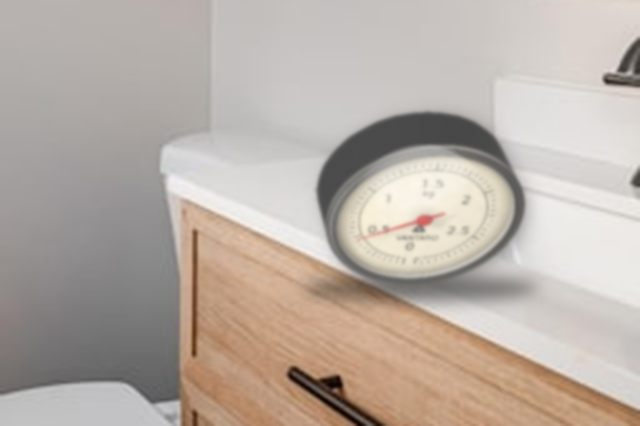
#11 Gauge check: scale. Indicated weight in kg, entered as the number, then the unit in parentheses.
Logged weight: 0.5 (kg)
